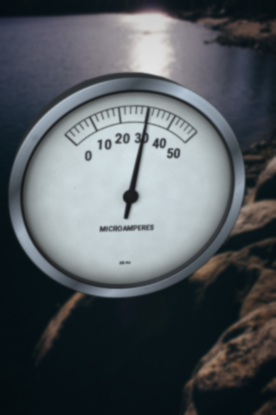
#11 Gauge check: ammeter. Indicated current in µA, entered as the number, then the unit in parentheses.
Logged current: 30 (µA)
